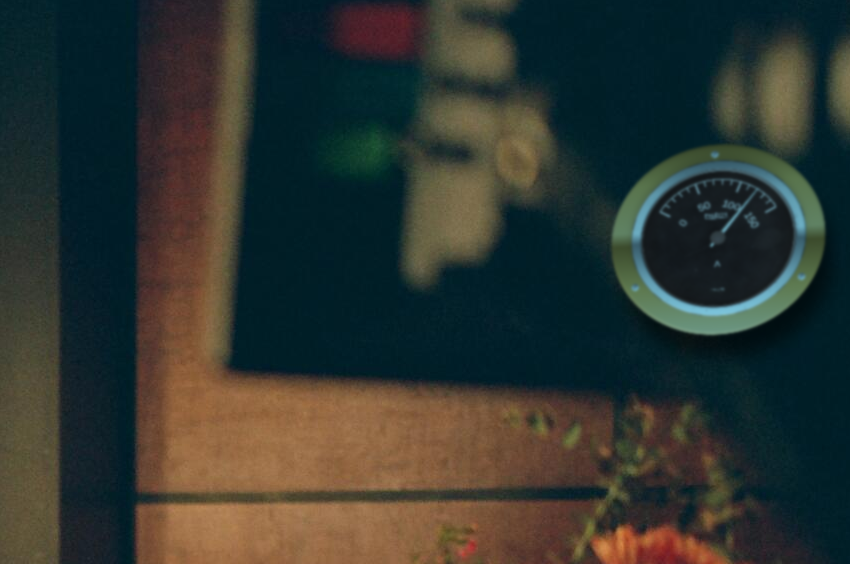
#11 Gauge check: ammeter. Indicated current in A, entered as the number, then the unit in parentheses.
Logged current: 120 (A)
